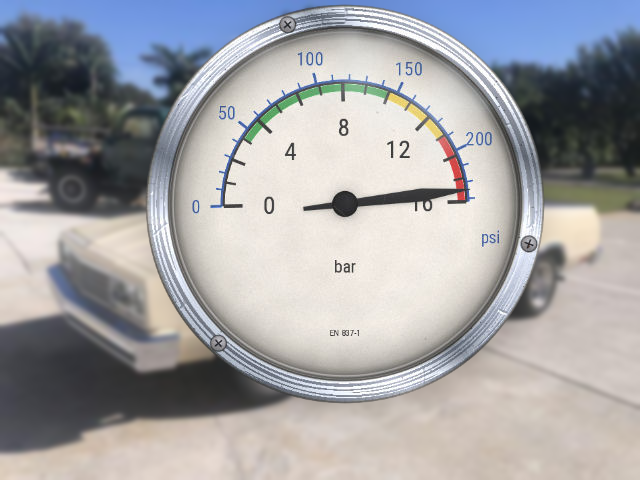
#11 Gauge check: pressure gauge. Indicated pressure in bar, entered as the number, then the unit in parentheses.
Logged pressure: 15.5 (bar)
